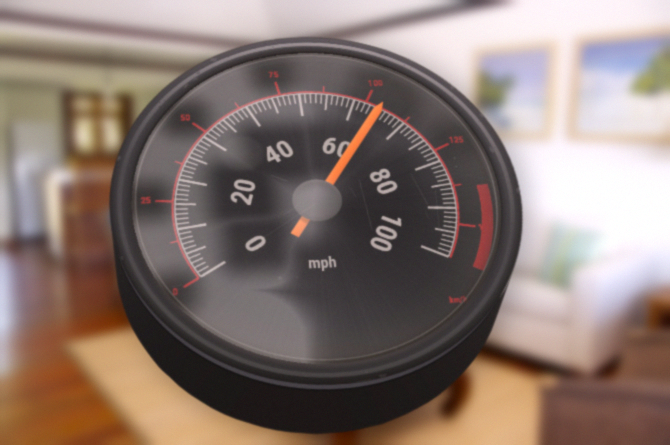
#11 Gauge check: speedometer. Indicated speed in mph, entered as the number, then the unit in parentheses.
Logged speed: 65 (mph)
